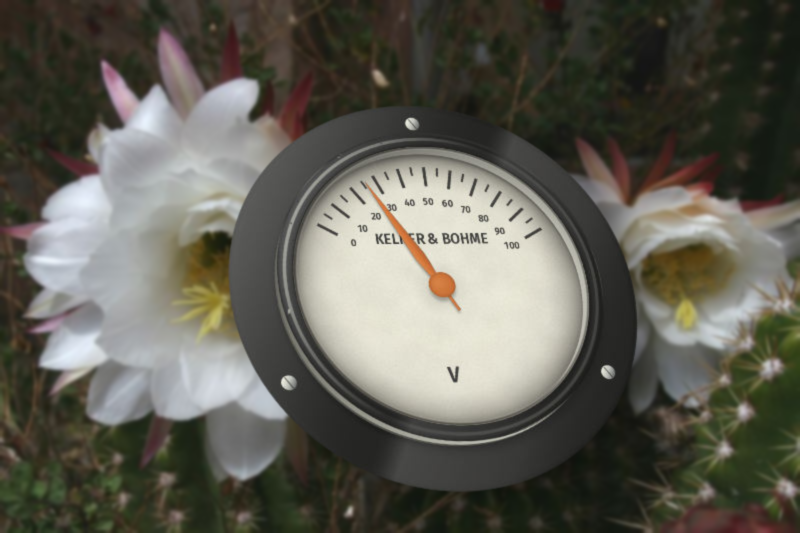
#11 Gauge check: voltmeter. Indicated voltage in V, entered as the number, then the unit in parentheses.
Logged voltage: 25 (V)
